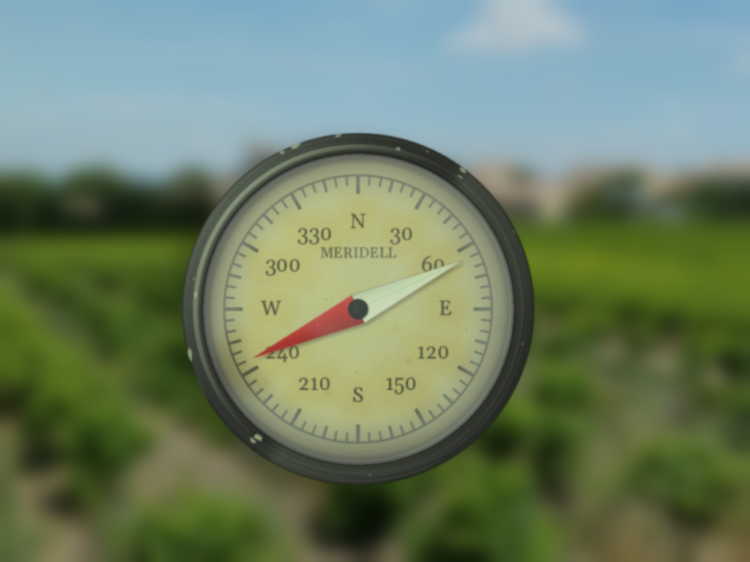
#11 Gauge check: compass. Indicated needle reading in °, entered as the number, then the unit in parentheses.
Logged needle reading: 245 (°)
